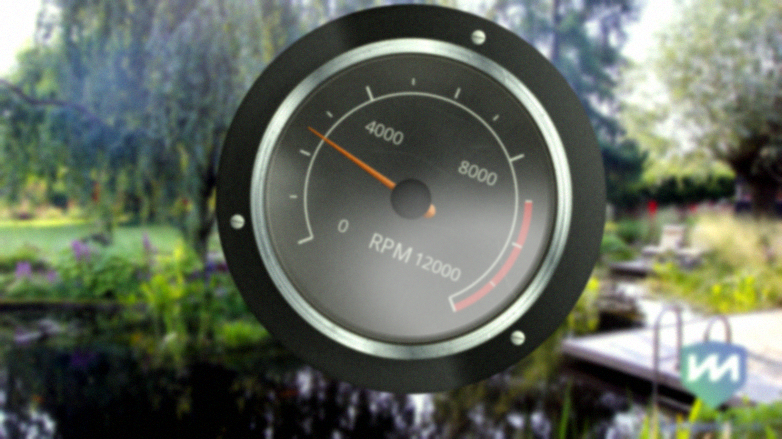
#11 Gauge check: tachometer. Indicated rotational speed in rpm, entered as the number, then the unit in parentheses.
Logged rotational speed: 2500 (rpm)
